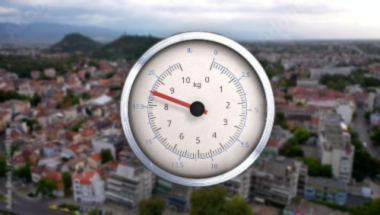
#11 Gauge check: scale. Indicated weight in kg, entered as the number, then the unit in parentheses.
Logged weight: 8.5 (kg)
